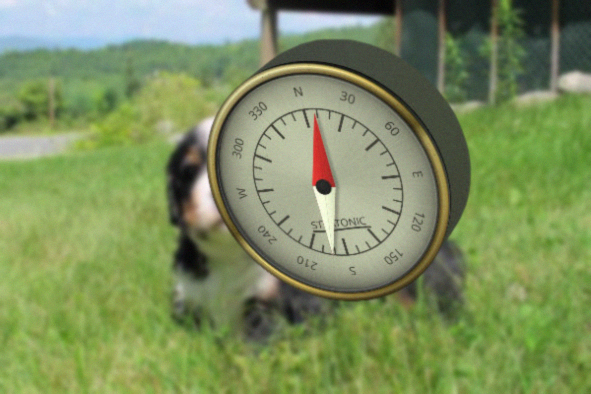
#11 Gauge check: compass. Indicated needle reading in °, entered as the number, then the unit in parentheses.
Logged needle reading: 10 (°)
